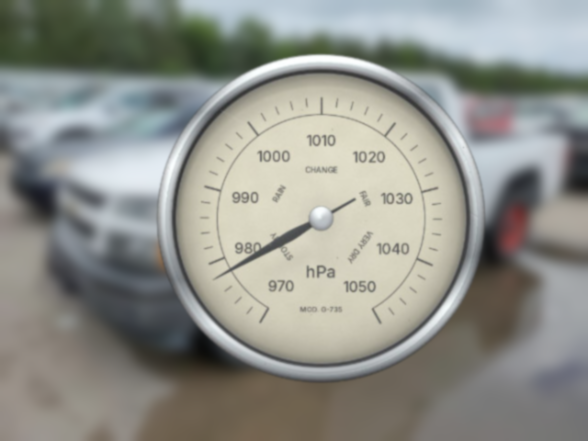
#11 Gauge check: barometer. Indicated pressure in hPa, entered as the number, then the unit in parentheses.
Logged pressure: 978 (hPa)
